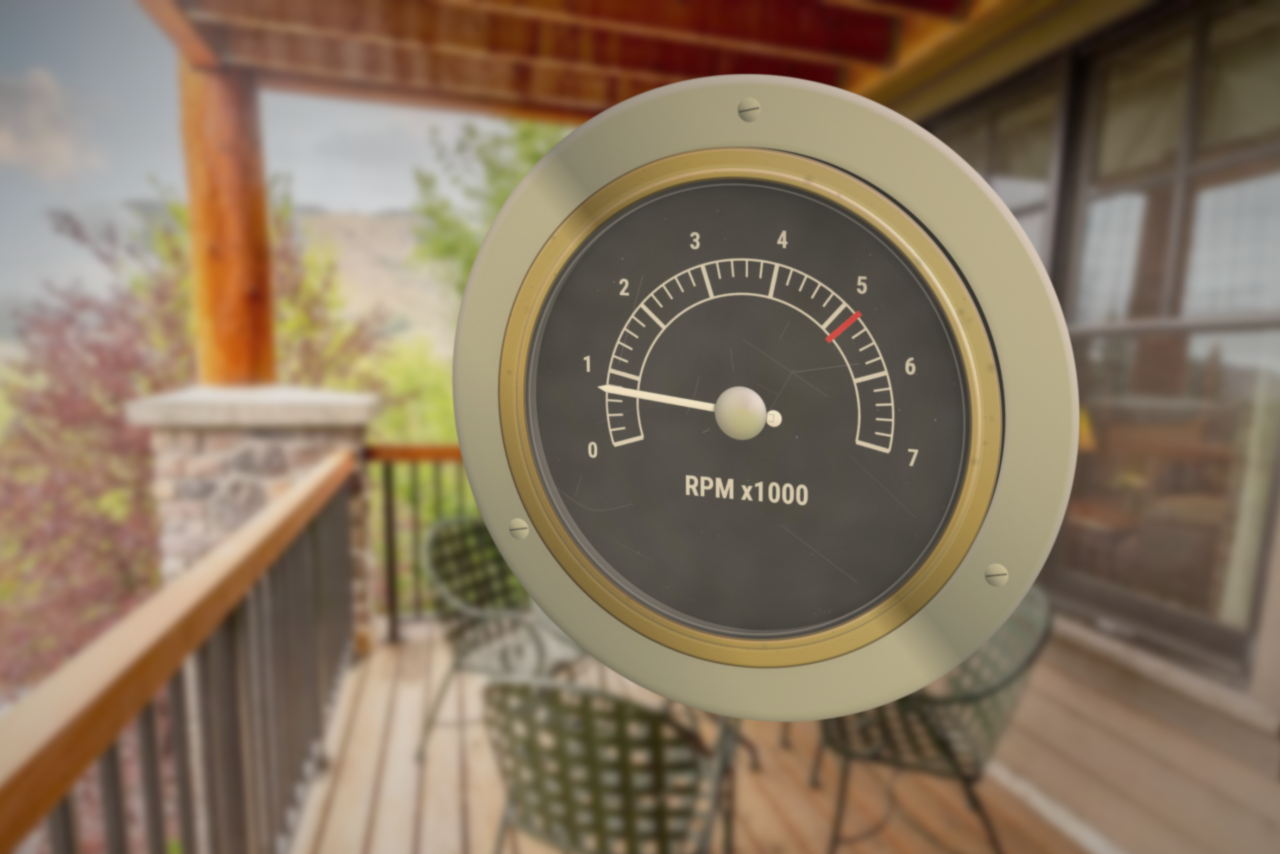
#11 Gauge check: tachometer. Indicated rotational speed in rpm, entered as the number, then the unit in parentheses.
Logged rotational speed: 800 (rpm)
